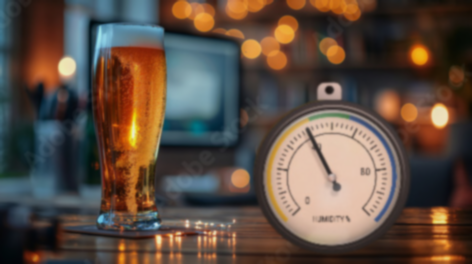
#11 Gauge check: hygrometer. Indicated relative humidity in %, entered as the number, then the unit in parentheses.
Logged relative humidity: 40 (%)
